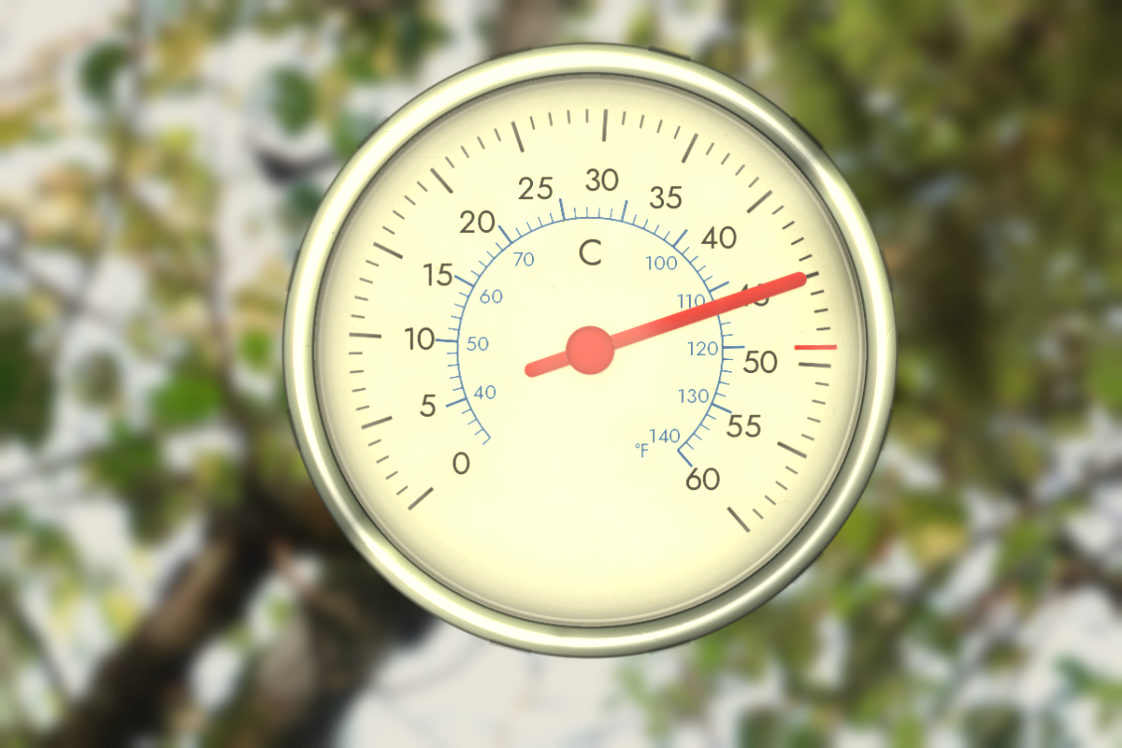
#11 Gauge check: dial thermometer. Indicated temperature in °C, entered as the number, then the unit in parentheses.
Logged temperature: 45 (°C)
